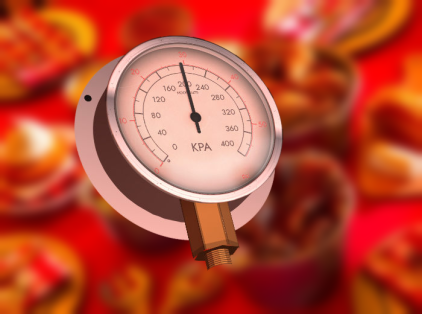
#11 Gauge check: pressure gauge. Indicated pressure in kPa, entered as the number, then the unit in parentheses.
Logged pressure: 200 (kPa)
